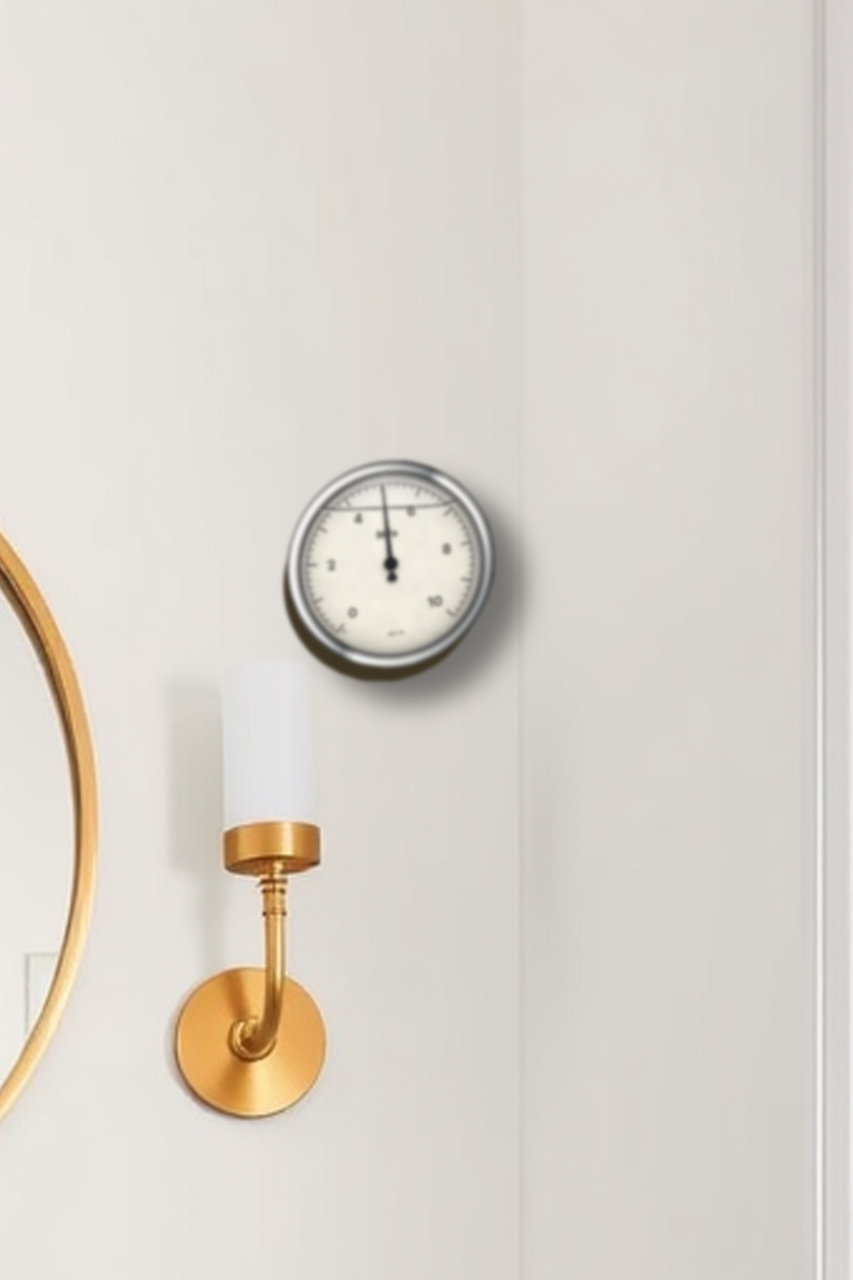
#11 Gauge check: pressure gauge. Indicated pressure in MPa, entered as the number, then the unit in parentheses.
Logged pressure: 5 (MPa)
